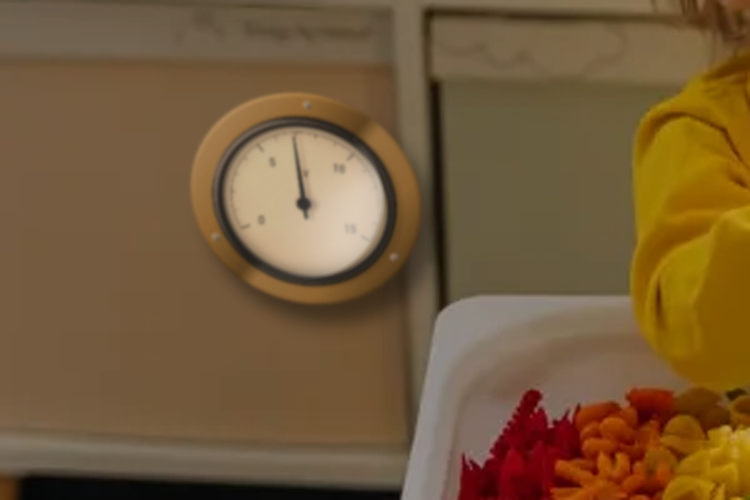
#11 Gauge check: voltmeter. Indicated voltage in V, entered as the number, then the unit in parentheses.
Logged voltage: 7 (V)
